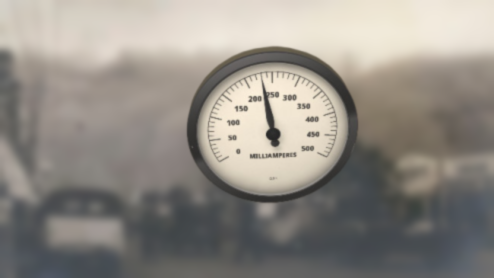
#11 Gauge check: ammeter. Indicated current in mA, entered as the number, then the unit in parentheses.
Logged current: 230 (mA)
